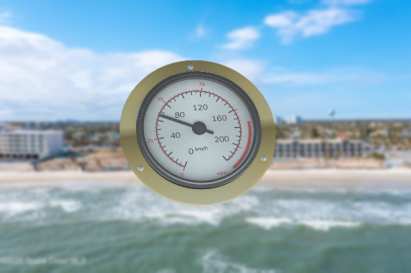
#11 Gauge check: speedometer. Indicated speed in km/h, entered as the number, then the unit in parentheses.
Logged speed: 65 (km/h)
